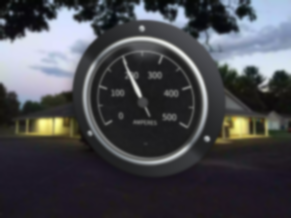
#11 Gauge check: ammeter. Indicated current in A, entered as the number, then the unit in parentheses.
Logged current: 200 (A)
